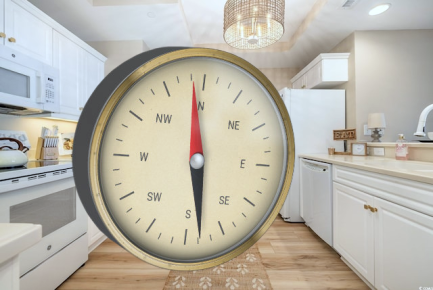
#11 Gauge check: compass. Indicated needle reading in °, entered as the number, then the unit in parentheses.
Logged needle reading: 350 (°)
